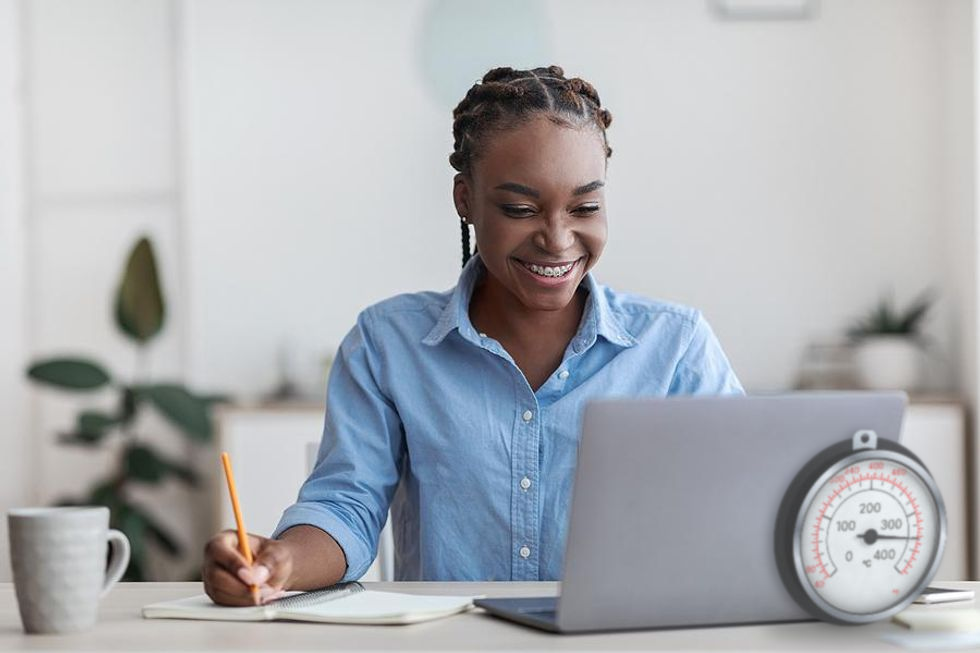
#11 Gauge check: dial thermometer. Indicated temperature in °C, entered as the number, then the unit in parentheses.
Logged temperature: 340 (°C)
